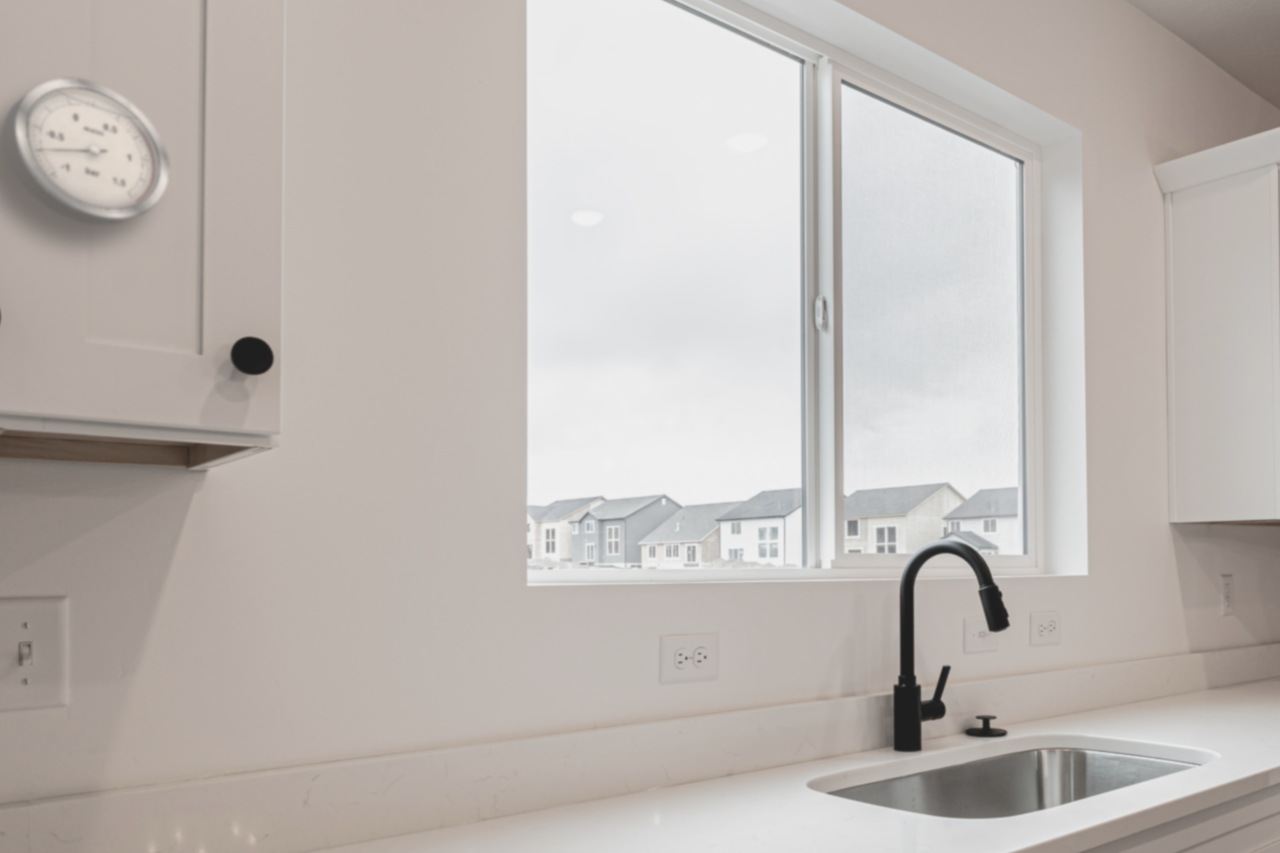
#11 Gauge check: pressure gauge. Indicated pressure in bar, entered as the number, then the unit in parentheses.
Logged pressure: -0.75 (bar)
